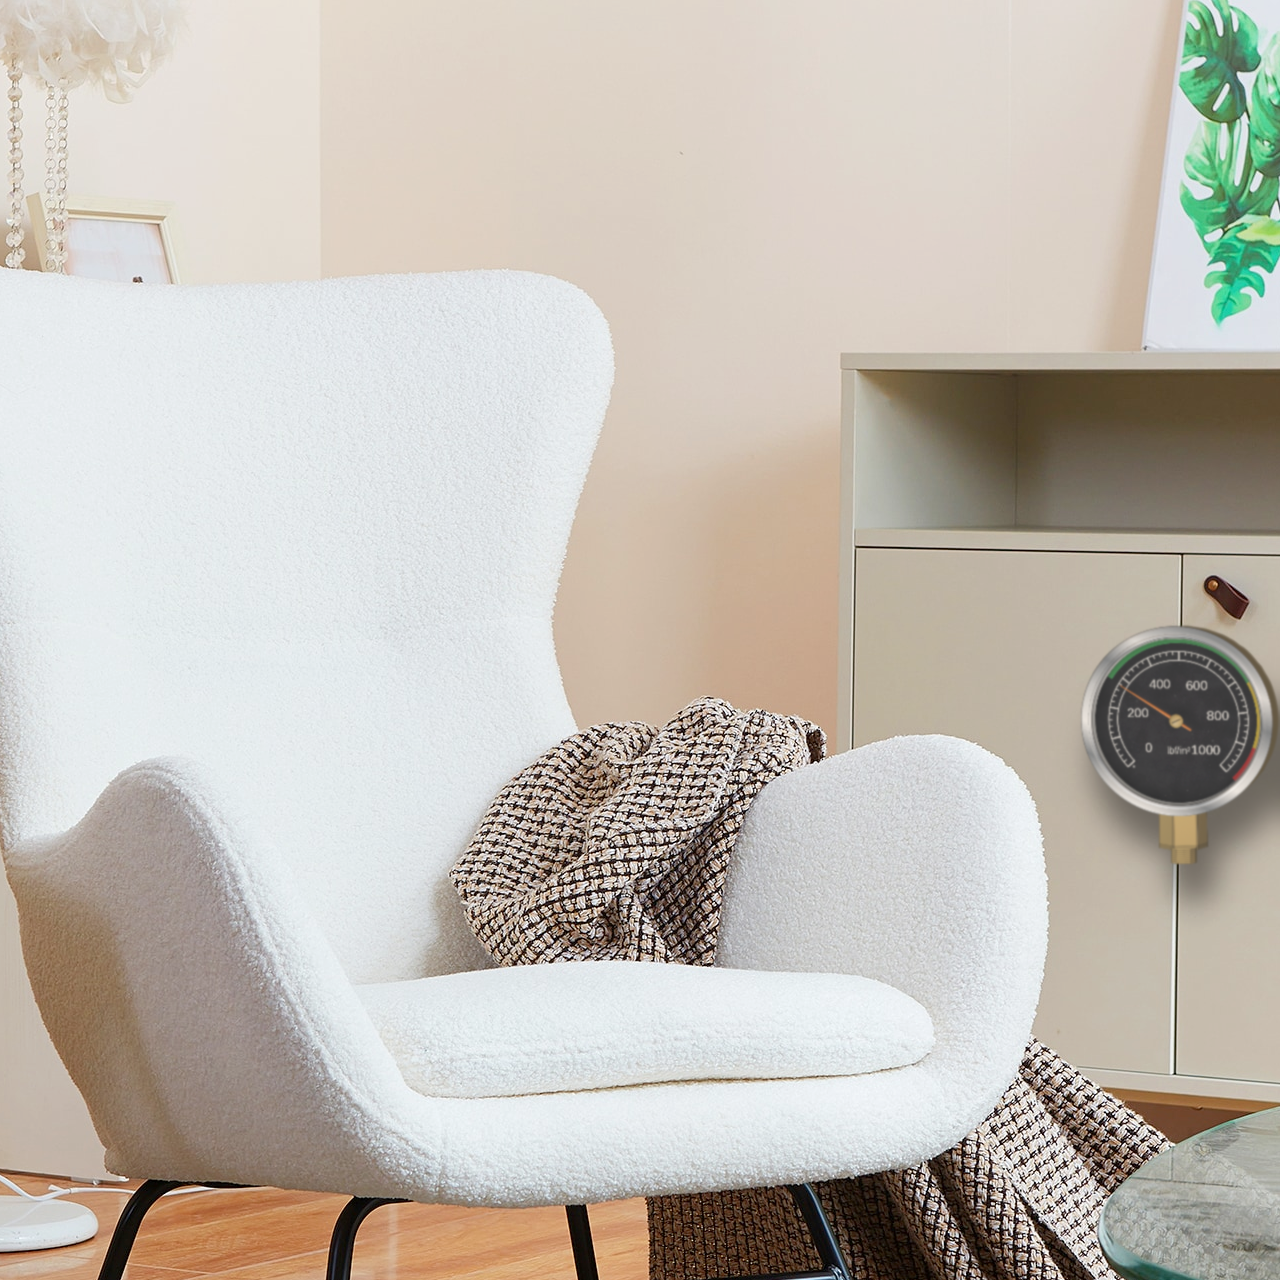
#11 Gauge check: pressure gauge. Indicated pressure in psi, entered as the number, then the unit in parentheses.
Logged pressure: 280 (psi)
